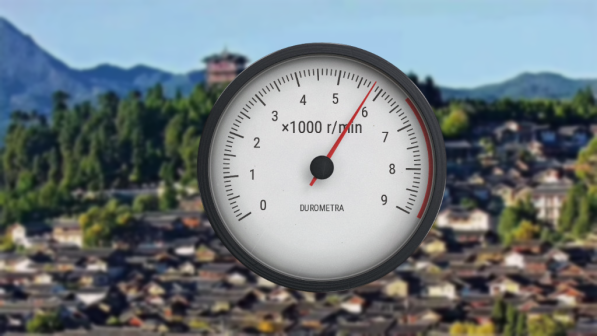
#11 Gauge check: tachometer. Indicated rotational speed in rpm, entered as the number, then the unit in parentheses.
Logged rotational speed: 5800 (rpm)
